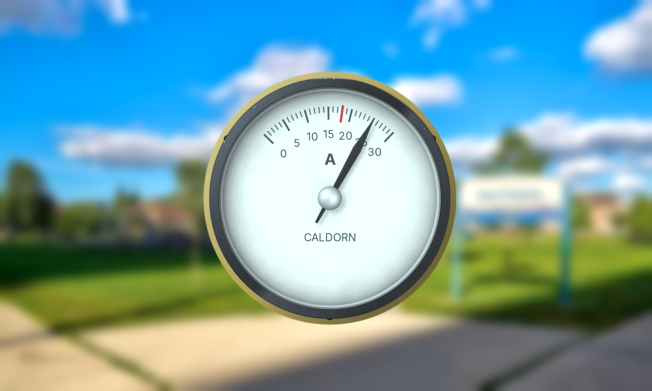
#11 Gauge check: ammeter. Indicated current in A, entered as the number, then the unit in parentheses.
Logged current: 25 (A)
